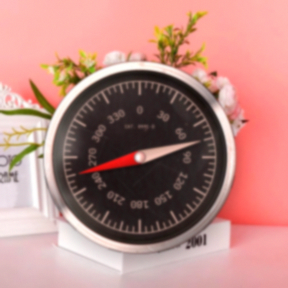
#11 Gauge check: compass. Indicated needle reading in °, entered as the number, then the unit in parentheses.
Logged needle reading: 255 (°)
